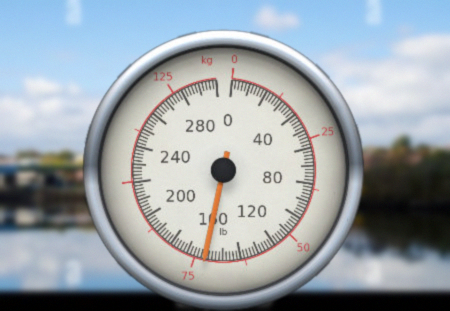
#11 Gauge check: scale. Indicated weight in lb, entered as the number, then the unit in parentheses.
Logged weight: 160 (lb)
